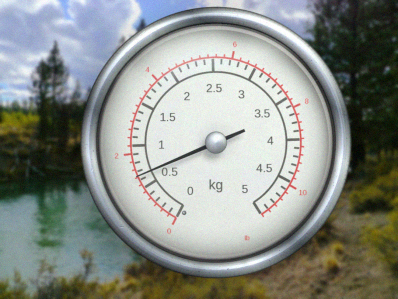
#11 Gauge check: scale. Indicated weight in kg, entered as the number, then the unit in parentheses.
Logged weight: 0.65 (kg)
